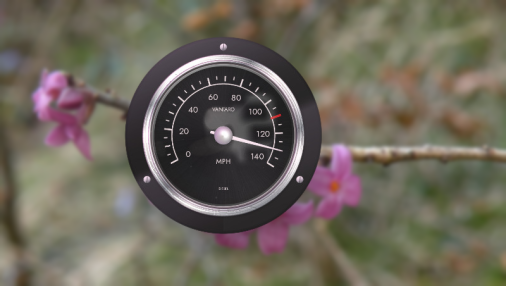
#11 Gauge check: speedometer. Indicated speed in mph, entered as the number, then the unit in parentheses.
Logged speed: 130 (mph)
